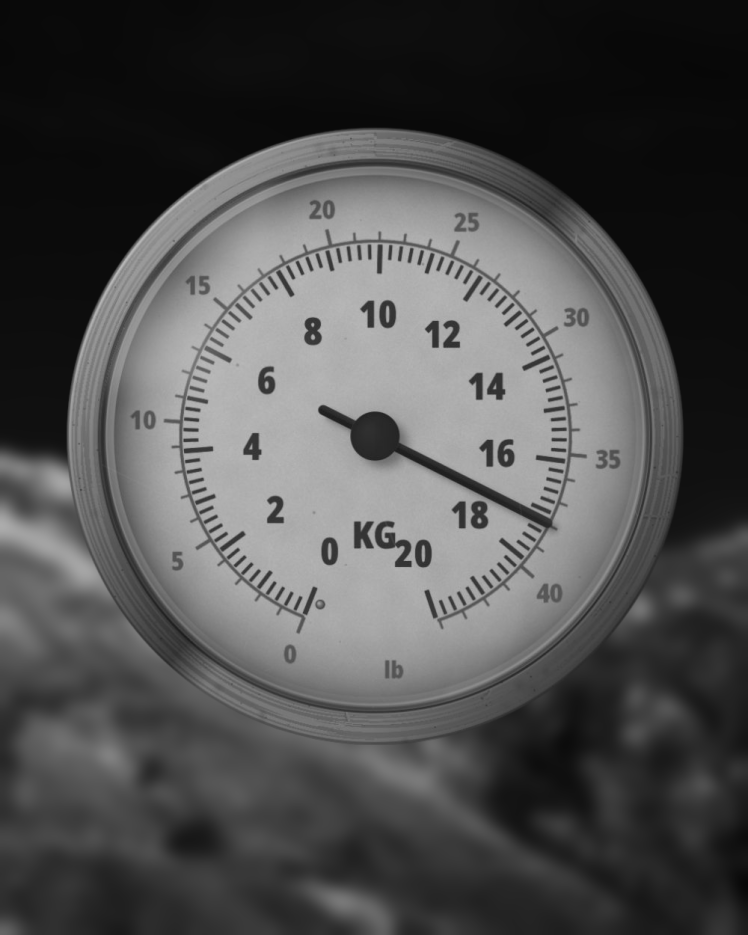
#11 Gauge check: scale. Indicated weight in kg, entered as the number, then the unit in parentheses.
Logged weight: 17.2 (kg)
